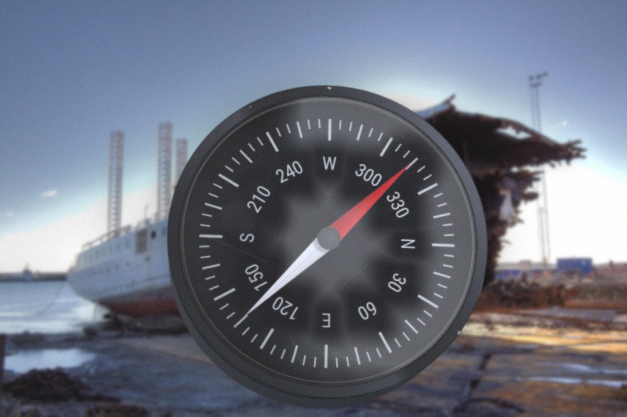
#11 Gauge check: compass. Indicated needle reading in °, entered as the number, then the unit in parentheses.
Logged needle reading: 315 (°)
